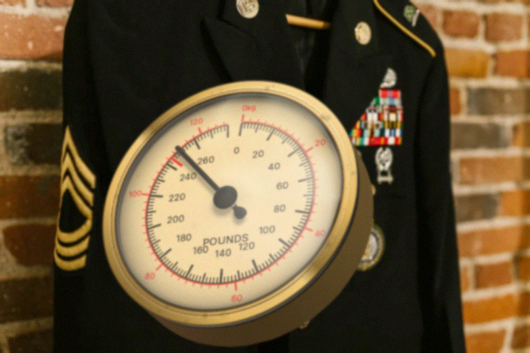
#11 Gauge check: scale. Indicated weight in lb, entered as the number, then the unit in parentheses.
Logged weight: 250 (lb)
